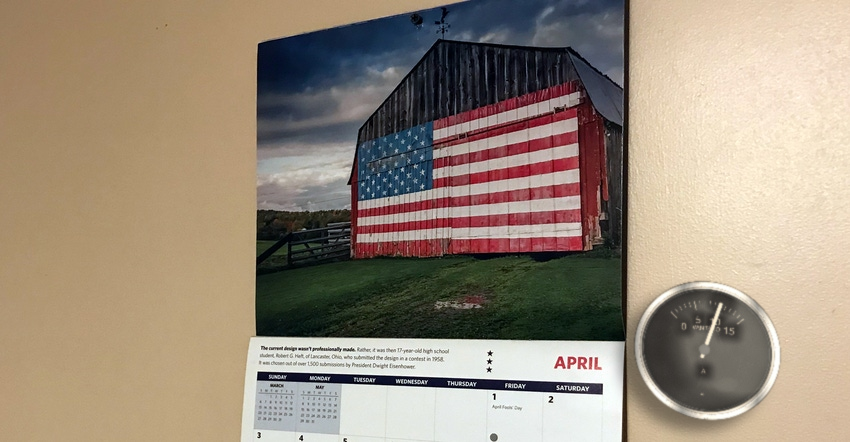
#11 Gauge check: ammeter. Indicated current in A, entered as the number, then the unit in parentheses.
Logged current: 10 (A)
